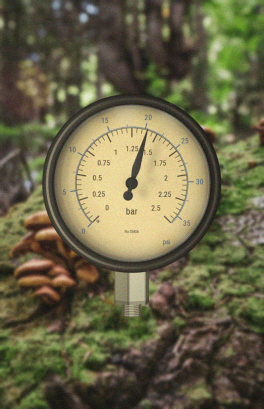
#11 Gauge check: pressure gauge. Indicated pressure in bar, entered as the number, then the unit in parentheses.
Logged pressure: 1.4 (bar)
